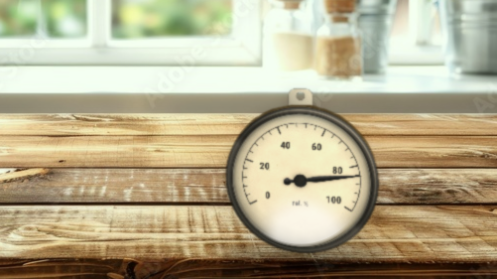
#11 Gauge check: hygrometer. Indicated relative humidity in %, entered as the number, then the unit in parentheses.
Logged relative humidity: 84 (%)
